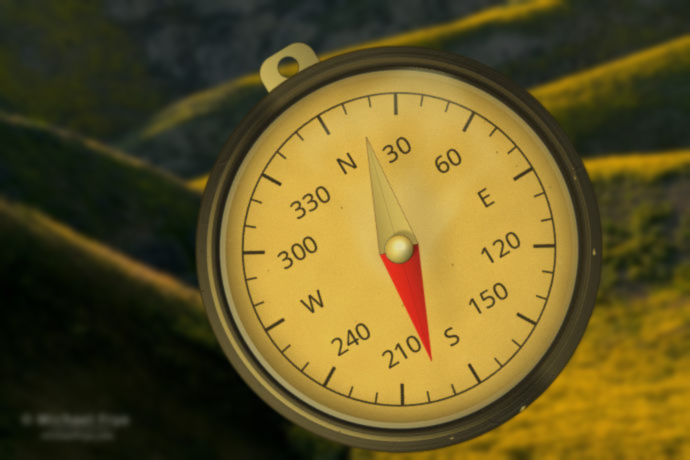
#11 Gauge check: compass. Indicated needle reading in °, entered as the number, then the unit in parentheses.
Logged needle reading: 195 (°)
